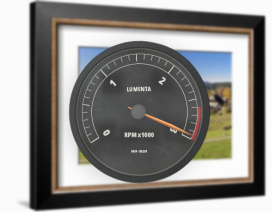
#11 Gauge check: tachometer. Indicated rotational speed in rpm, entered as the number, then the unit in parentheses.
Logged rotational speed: 2950 (rpm)
